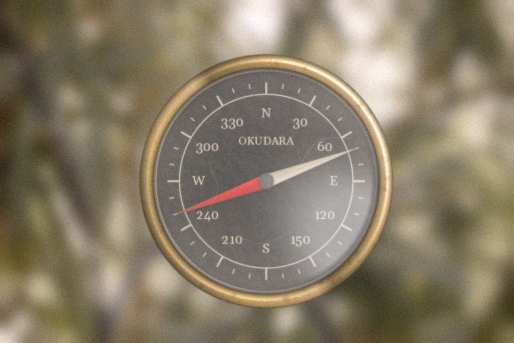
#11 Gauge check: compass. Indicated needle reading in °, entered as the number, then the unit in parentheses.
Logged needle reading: 250 (°)
